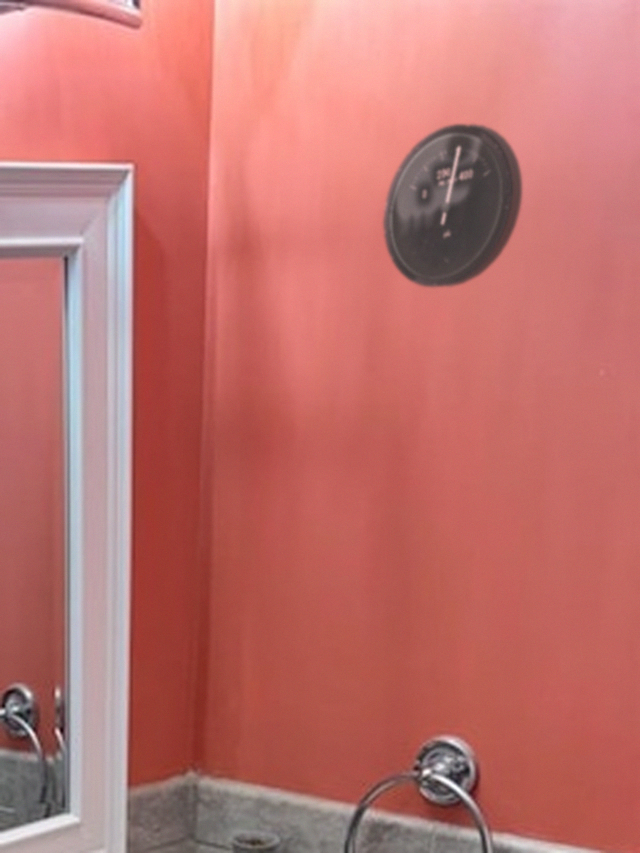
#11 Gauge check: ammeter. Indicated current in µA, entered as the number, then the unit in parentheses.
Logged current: 300 (µA)
